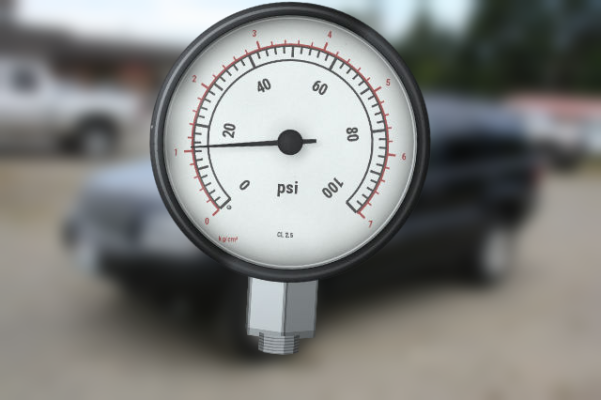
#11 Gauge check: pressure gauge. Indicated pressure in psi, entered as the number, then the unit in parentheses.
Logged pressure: 15 (psi)
